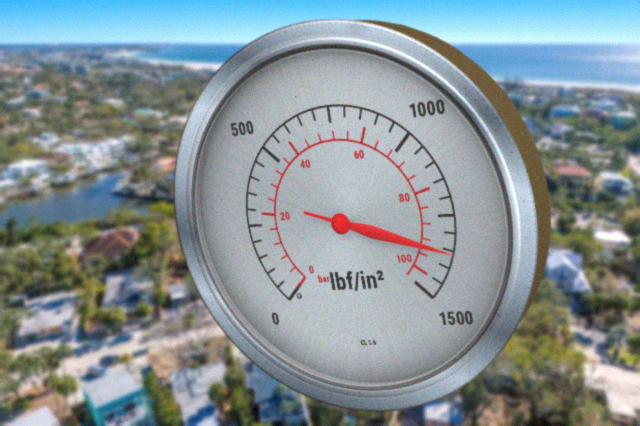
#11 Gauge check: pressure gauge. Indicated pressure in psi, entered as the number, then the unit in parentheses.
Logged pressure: 1350 (psi)
